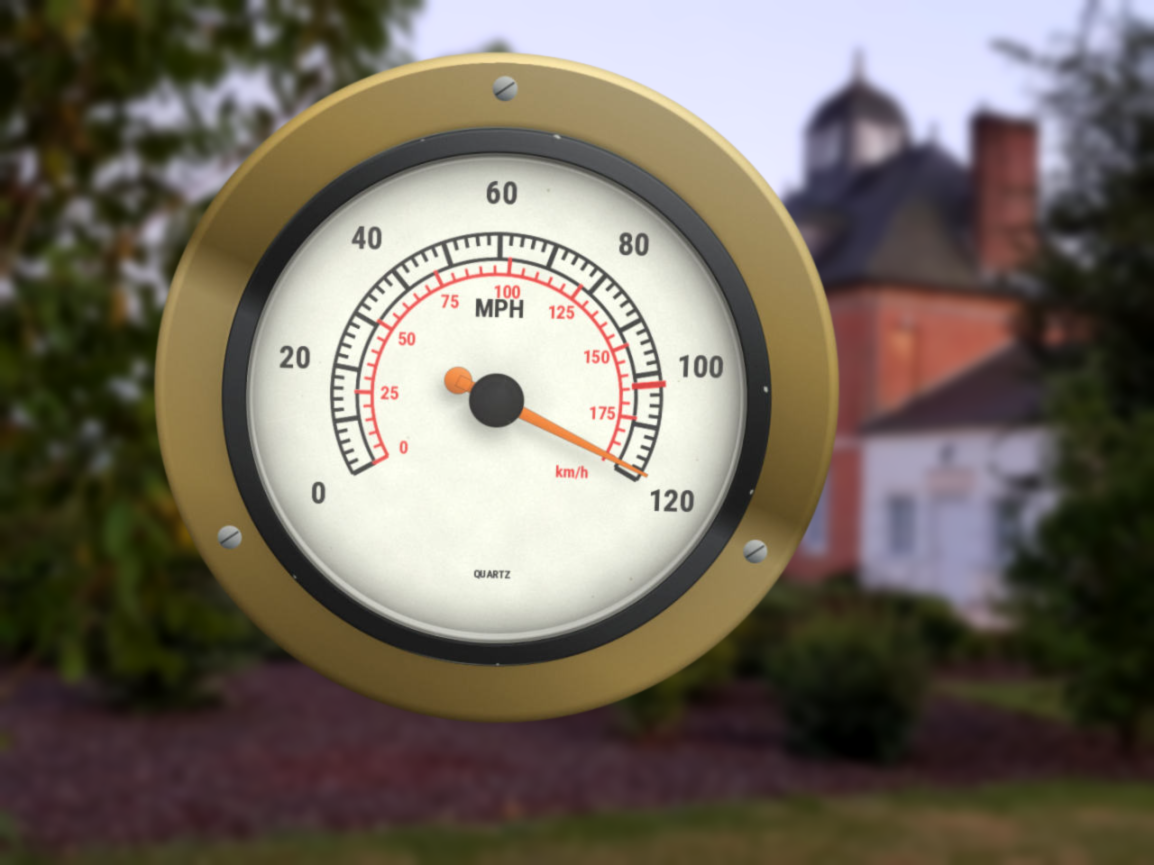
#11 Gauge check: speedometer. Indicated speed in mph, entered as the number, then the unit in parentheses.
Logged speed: 118 (mph)
